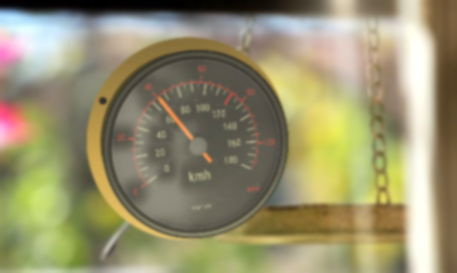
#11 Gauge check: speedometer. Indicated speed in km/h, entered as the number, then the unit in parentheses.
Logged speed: 65 (km/h)
